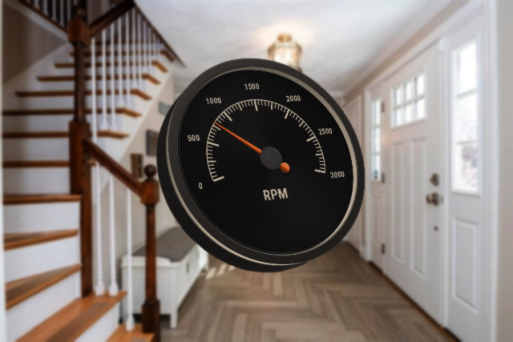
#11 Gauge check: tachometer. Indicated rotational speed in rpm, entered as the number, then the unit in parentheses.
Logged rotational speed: 750 (rpm)
